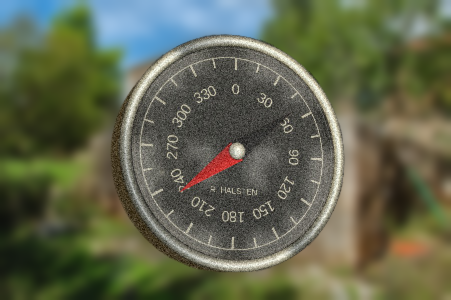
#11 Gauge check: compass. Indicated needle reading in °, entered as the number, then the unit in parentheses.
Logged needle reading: 232.5 (°)
